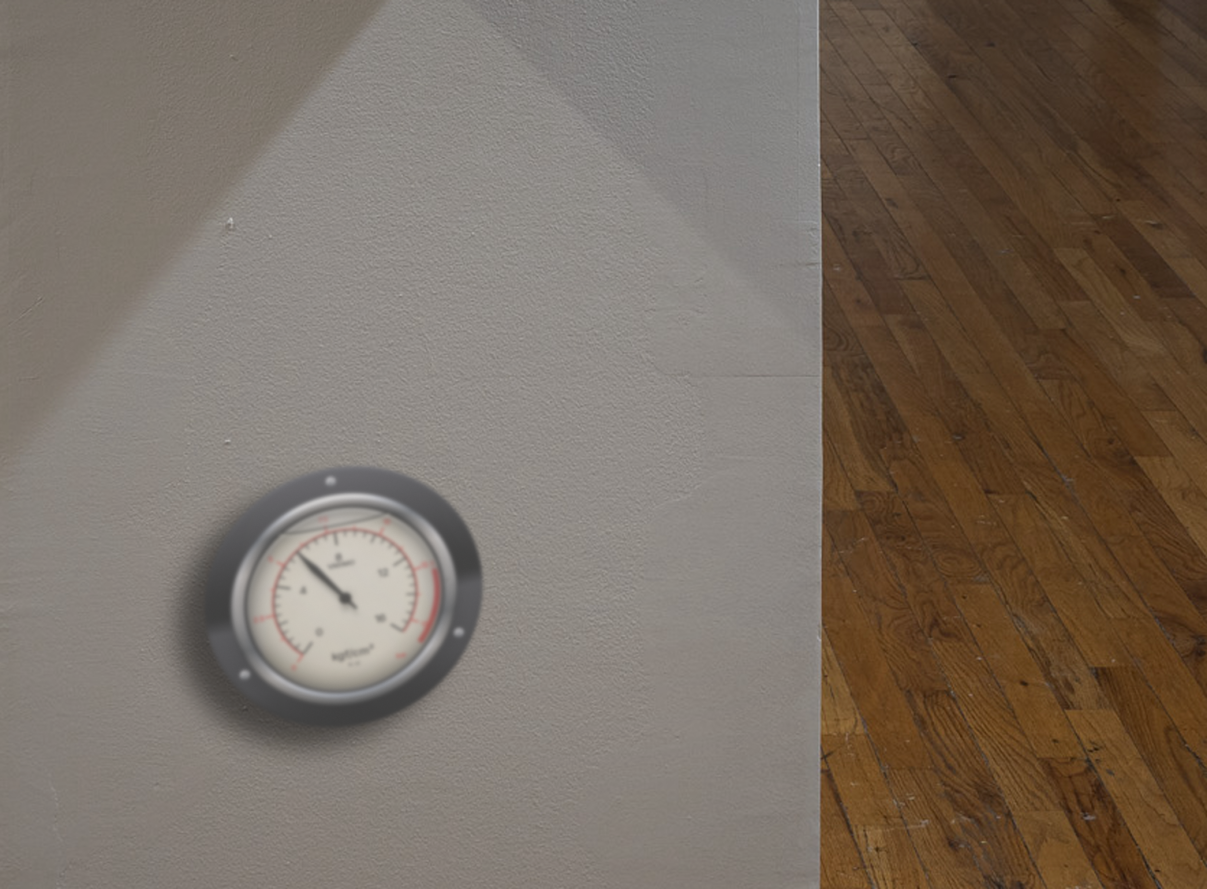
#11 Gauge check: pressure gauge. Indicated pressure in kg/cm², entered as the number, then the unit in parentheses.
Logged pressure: 6 (kg/cm²)
